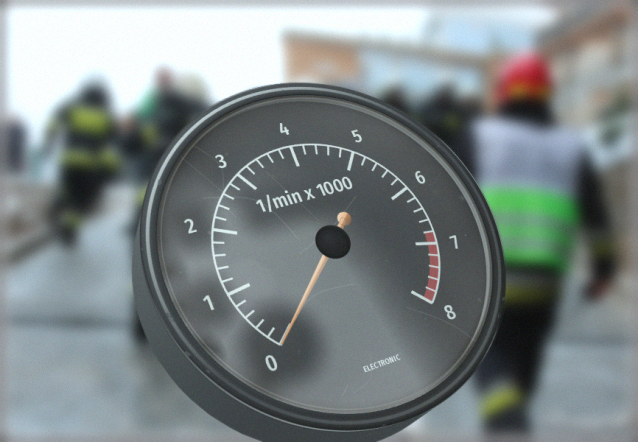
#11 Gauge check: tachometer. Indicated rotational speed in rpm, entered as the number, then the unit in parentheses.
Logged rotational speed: 0 (rpm)
